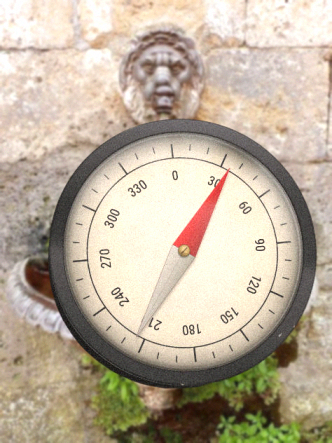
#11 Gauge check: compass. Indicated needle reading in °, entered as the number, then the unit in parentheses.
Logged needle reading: 35 (°)
